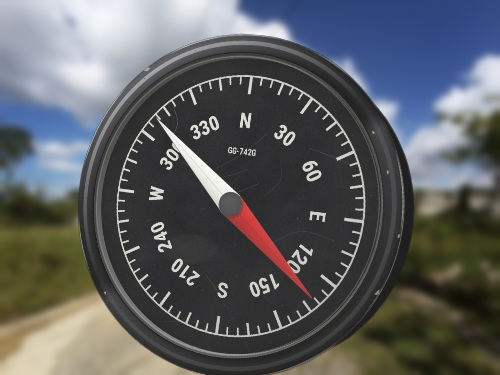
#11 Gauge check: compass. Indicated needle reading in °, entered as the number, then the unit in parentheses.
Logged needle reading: 130 (°)
